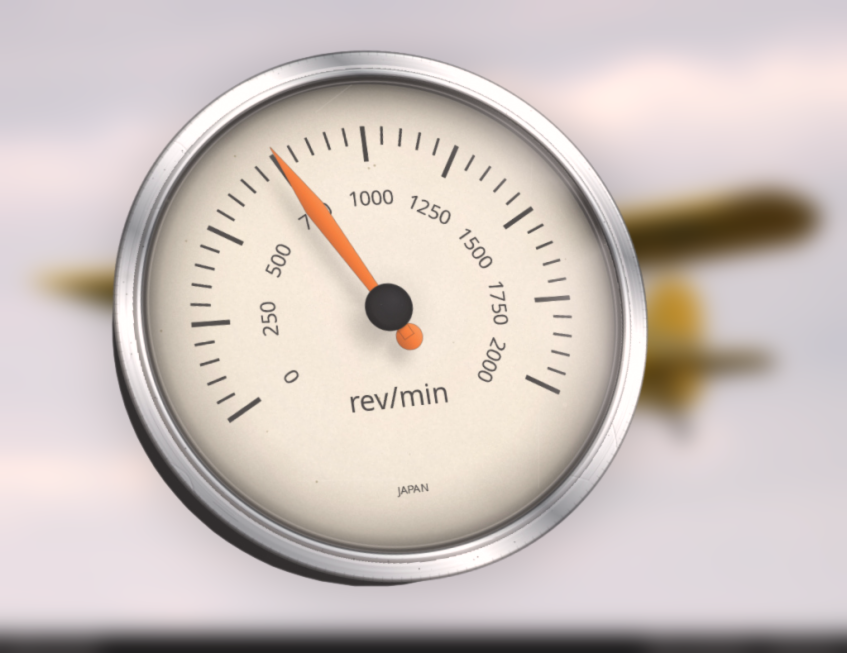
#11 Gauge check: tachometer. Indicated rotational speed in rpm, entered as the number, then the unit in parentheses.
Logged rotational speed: 750 (rpm)
